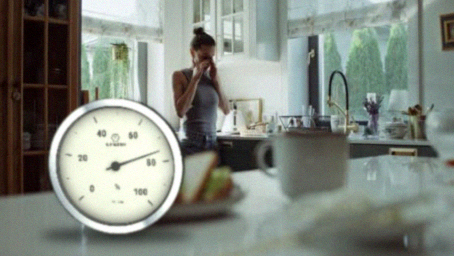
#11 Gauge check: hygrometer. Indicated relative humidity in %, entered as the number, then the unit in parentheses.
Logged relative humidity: 75 (%)
